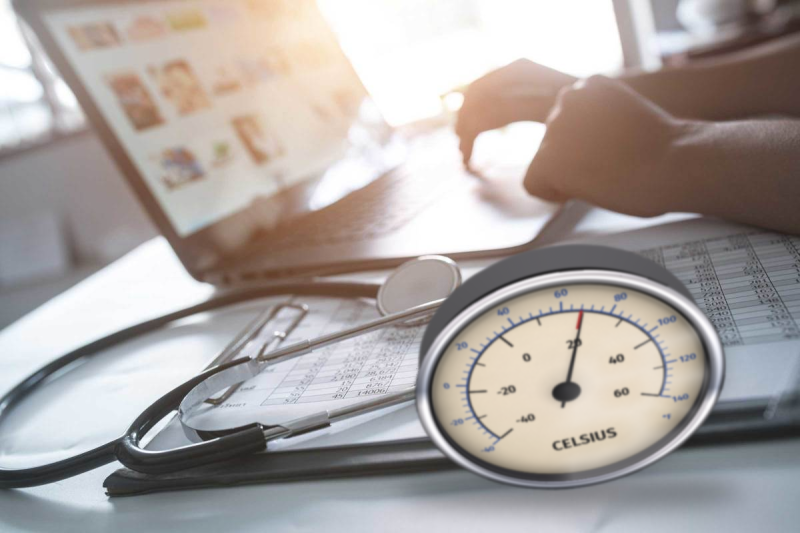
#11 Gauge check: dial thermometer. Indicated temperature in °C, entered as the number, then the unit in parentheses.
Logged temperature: 20 (°C)
